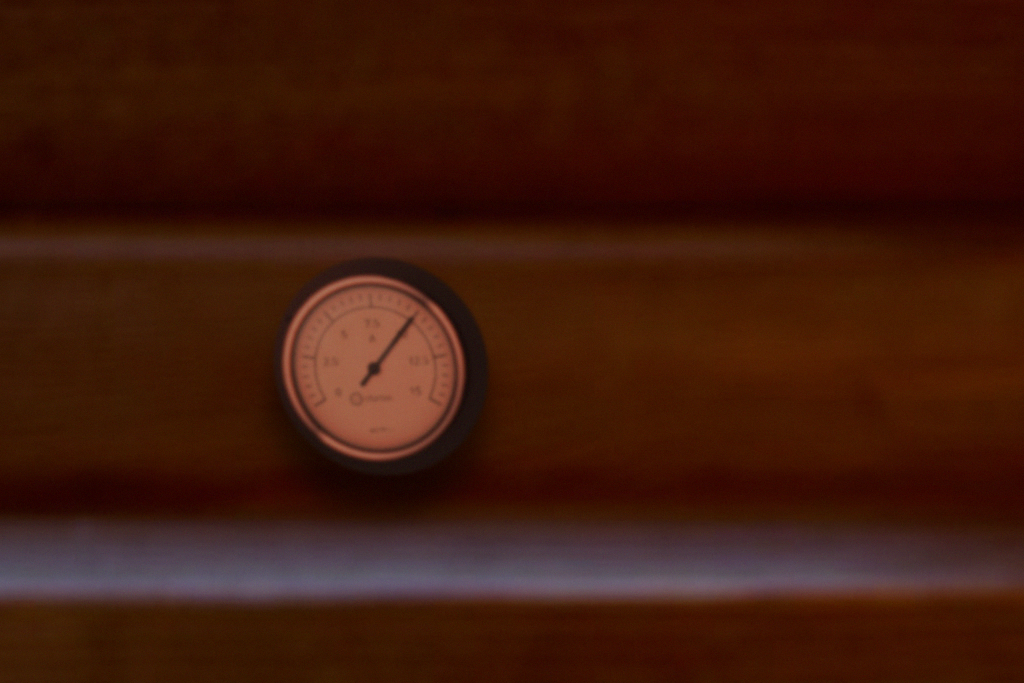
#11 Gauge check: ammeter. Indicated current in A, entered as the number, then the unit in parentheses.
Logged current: 10 (A)
